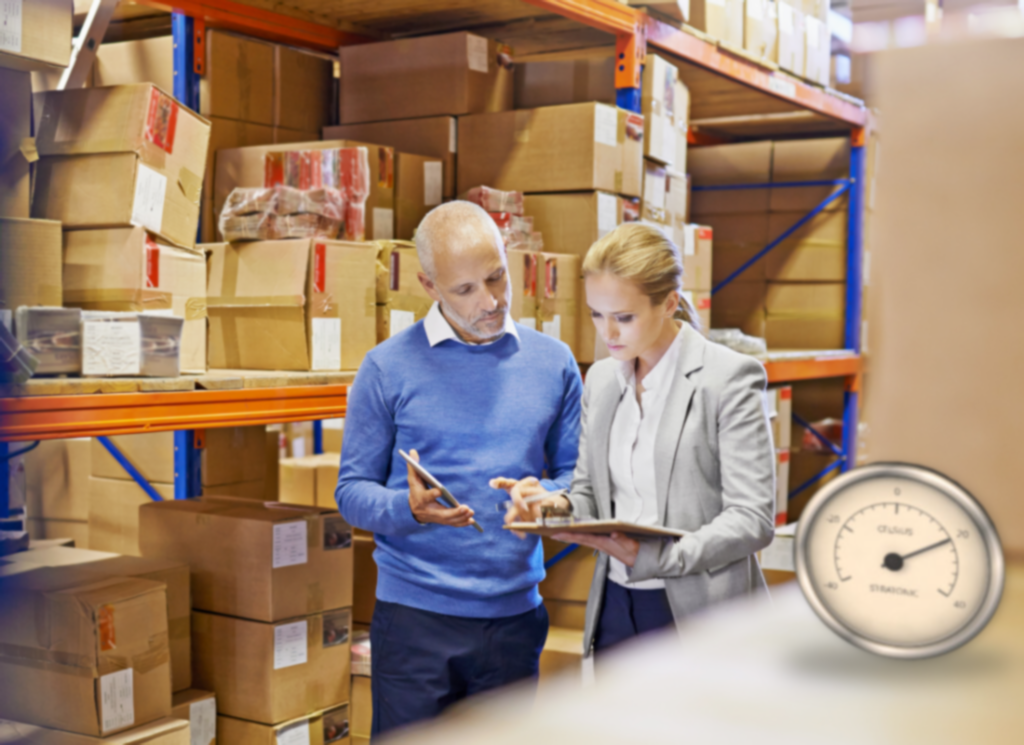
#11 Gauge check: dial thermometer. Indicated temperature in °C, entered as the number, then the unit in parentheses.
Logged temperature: 20 (°C)
